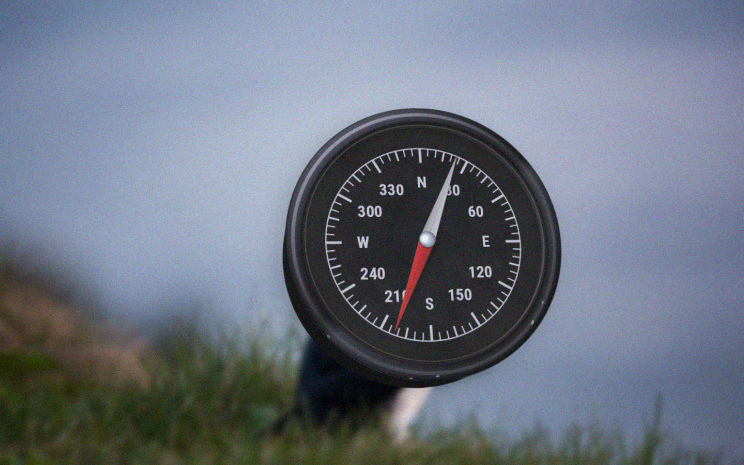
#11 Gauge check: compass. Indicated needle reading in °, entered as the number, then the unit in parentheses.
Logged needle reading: 202.5 (°)
